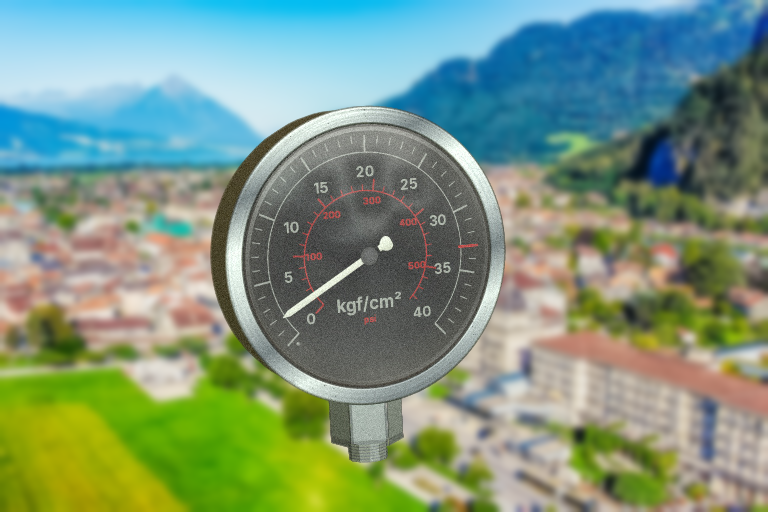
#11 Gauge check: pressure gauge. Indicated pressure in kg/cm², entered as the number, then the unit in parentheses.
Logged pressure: 2 (kg/cm²)
